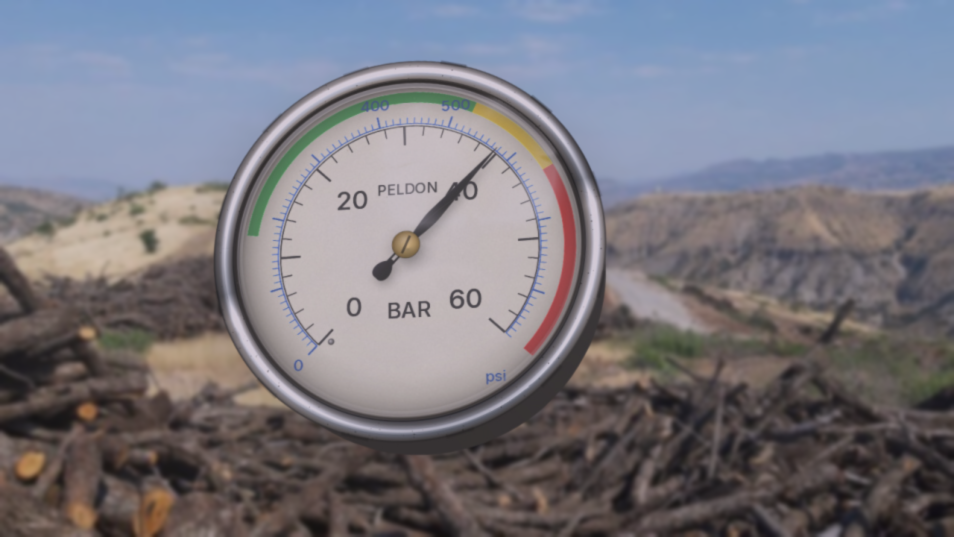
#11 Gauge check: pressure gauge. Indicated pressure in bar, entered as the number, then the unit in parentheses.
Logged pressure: 40 (bar)
